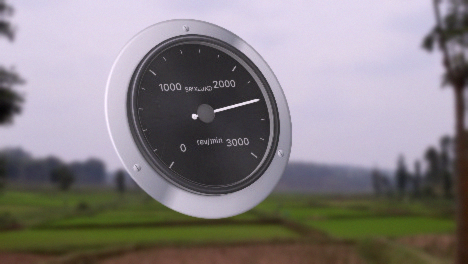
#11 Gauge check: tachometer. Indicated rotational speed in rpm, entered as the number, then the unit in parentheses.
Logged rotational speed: 2400 (rpm)
